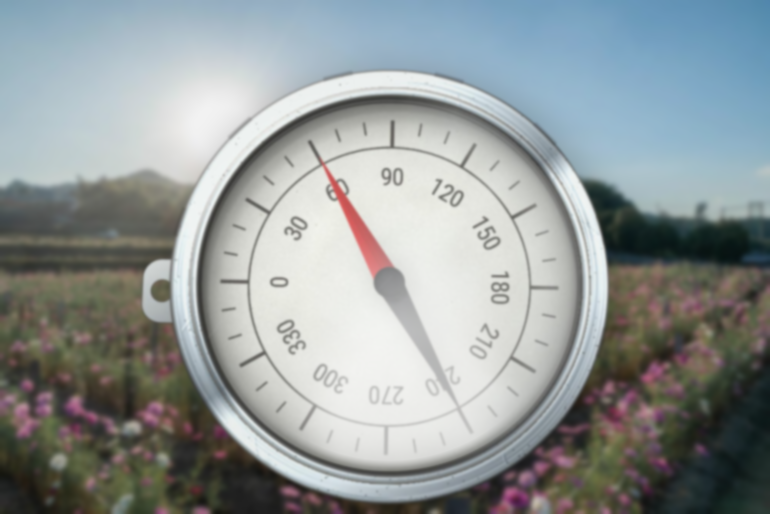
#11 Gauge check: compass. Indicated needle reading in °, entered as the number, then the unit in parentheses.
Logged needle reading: 60 (°)
